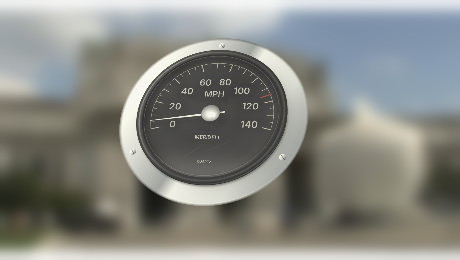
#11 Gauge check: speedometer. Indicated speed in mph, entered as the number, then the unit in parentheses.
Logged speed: 5 (mph)
